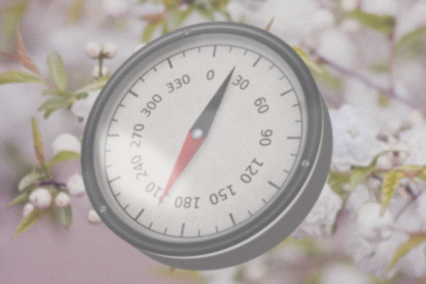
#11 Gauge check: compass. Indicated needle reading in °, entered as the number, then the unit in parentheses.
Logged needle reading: 200 (°)
